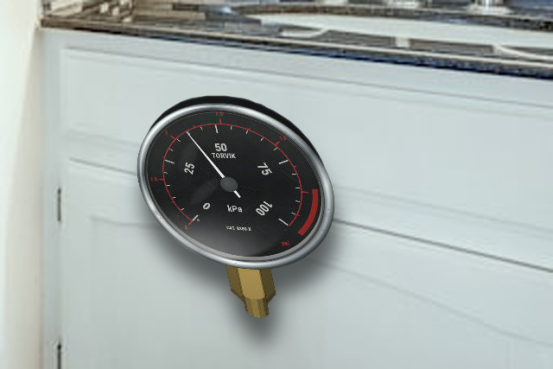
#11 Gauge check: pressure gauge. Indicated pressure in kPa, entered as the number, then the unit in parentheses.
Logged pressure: 40 (kPa)
